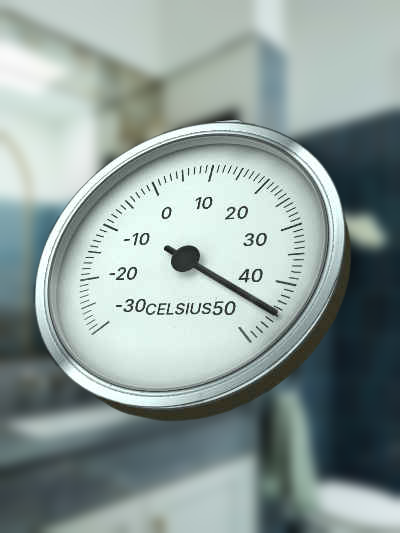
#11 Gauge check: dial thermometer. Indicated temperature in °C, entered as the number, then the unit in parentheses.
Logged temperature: 45 (°C)
